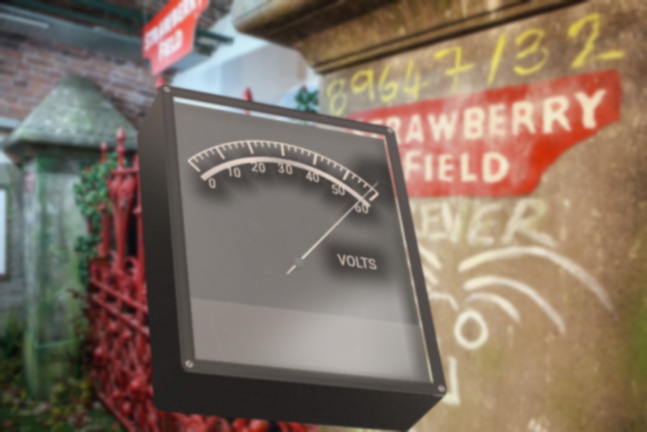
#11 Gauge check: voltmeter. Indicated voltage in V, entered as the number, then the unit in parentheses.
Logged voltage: 58 (V)
